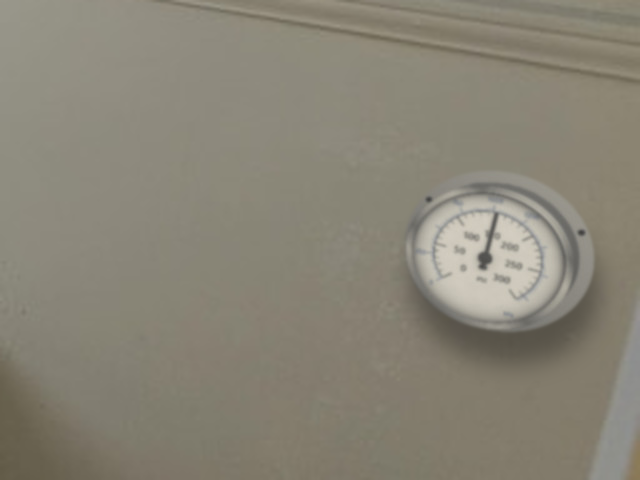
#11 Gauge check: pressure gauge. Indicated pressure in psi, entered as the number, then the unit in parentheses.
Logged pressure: 150 (psi)
